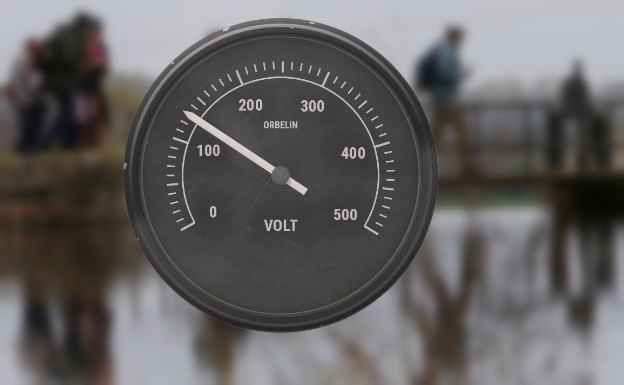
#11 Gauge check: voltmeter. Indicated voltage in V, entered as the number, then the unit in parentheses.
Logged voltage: 130 (V)
